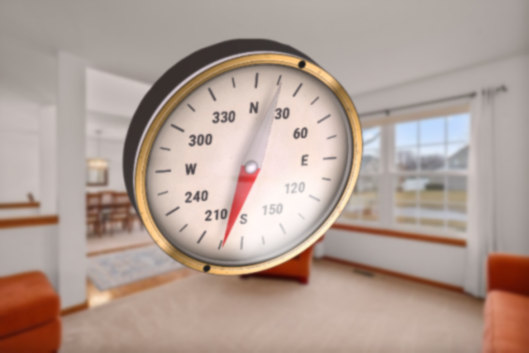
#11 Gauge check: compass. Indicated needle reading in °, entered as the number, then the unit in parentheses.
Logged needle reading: 195 (°)
